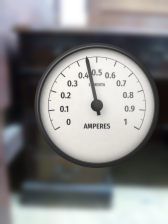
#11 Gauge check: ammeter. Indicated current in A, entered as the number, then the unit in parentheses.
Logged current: 0.45 (A)
